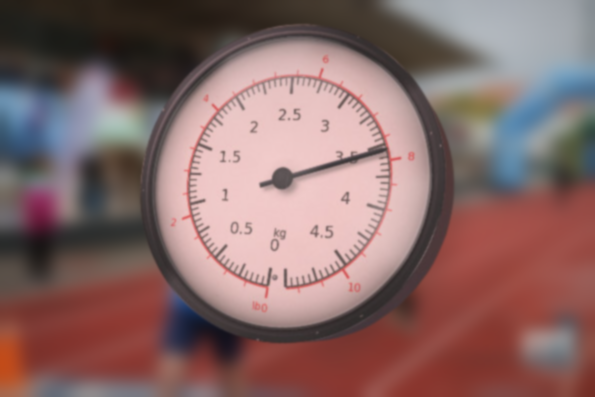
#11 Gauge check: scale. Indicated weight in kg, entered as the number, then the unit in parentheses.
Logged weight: 3.55 (kg)
